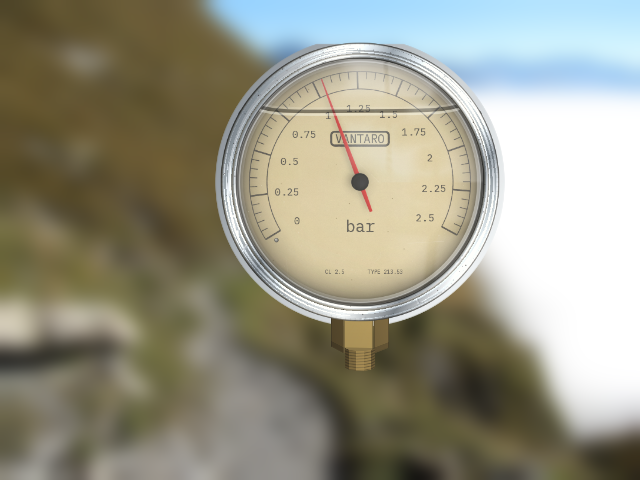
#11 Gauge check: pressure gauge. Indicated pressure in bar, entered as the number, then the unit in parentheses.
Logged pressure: 1.05 (bar)
